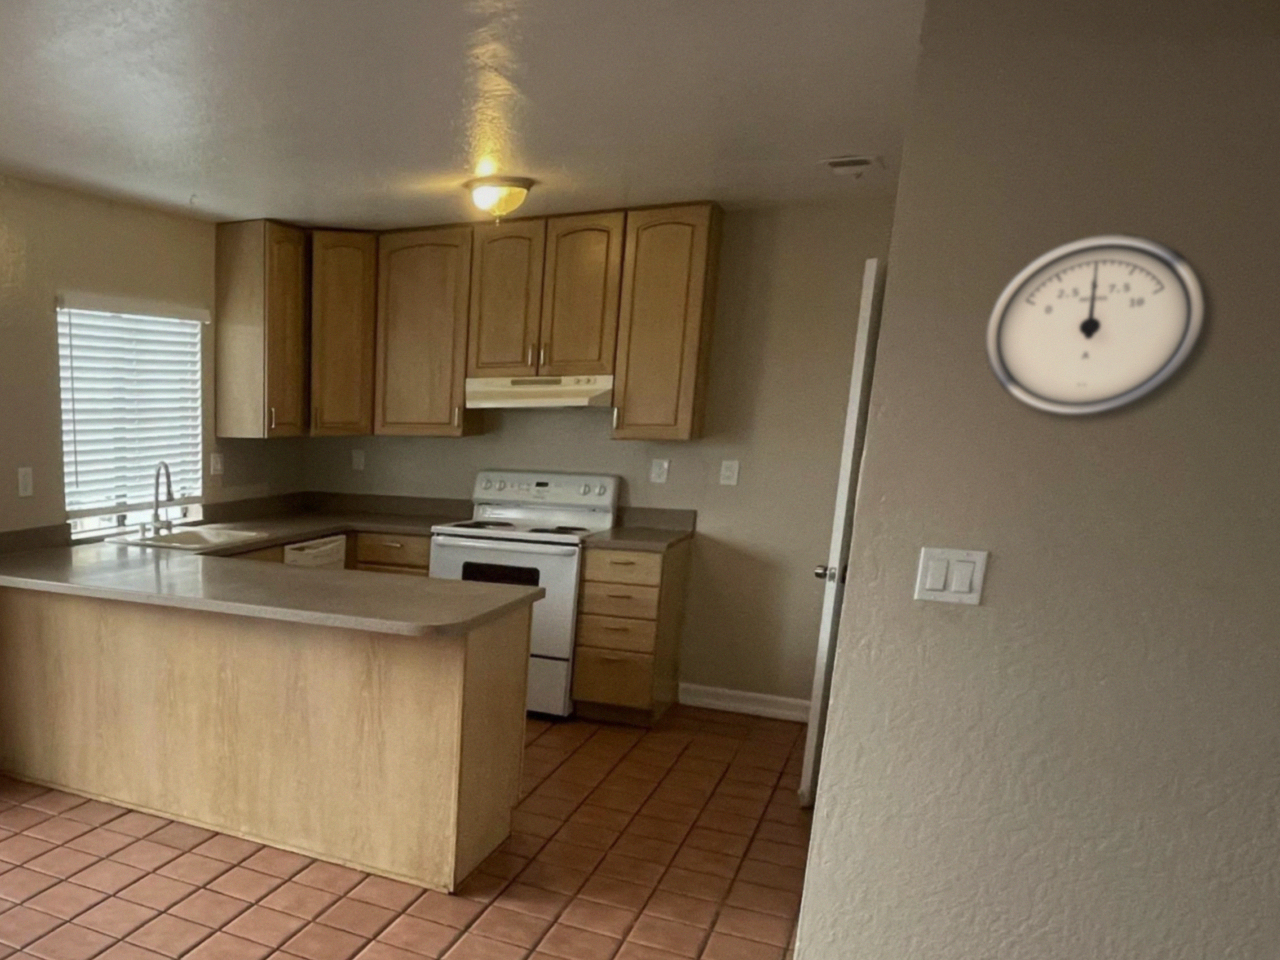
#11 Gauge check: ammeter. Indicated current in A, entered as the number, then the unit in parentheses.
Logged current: 5 (A)
